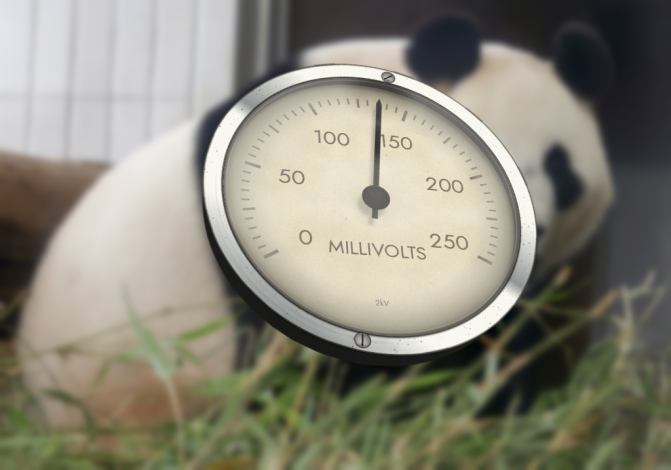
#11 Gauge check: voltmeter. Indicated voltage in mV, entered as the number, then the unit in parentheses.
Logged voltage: 135 (mV)
